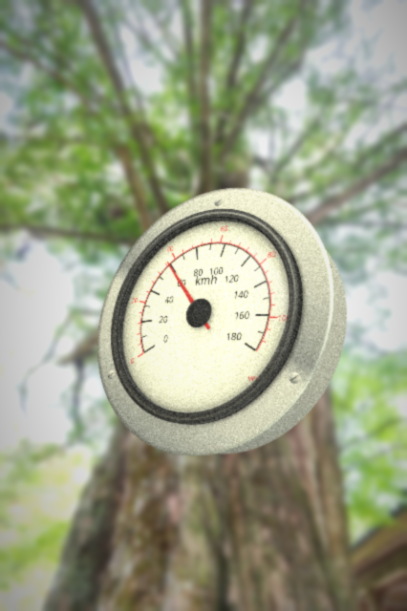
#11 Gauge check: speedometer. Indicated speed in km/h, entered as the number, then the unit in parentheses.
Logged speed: 60 (km/h)
